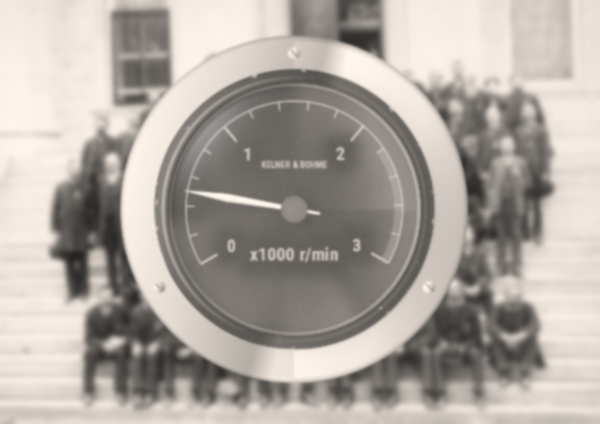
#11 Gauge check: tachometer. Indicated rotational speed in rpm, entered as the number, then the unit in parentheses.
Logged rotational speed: 500 (rpm)
